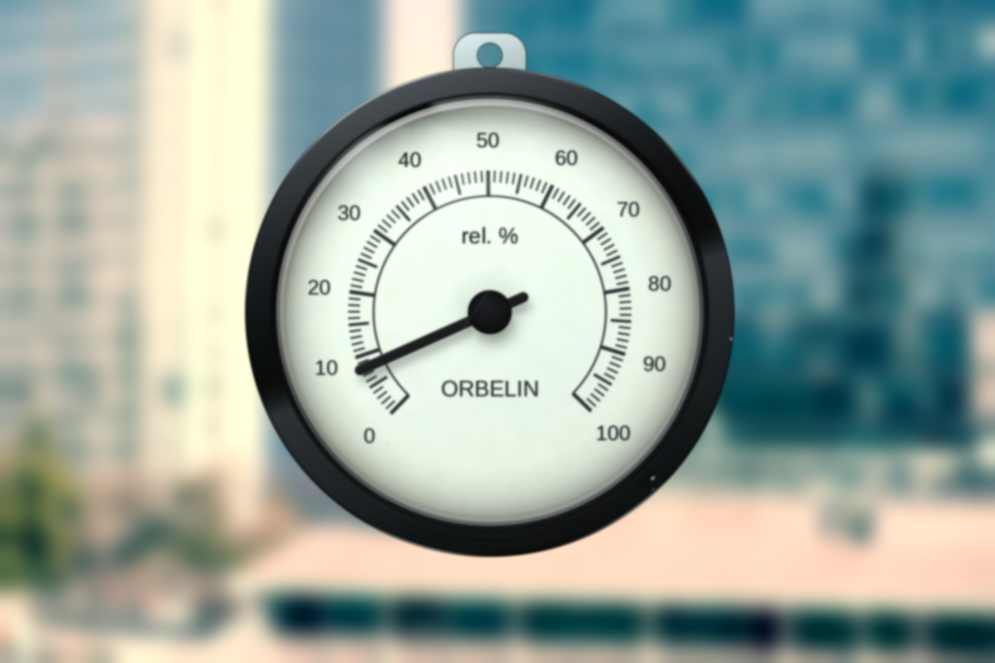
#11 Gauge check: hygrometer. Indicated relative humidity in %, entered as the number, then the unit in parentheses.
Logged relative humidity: 8 (%)
